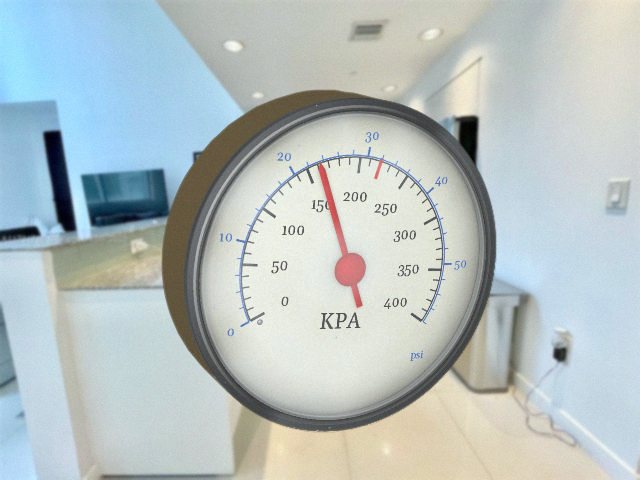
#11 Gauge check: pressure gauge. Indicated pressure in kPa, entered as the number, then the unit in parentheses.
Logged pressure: 160 (kPa)
